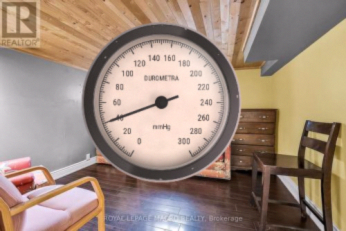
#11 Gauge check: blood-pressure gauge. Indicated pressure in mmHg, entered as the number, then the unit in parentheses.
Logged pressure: 40 (mmHg)
